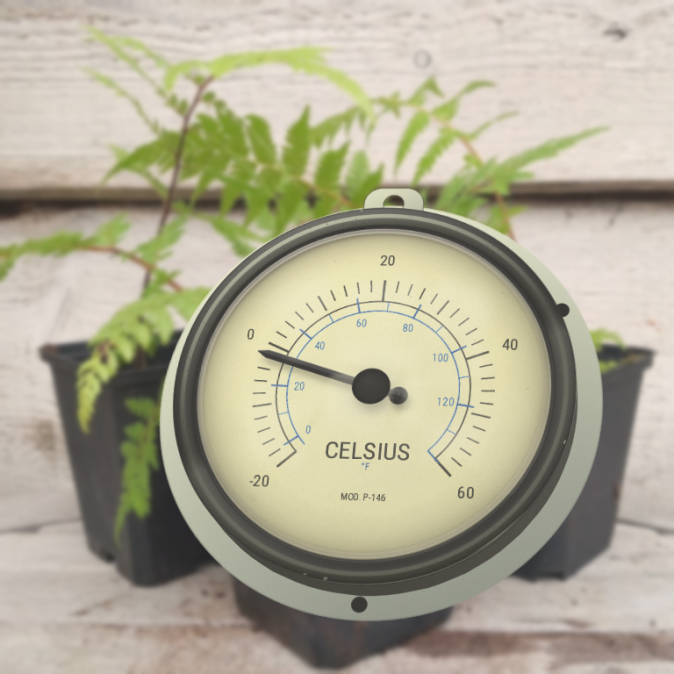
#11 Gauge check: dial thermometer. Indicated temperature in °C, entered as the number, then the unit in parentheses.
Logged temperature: -2 (°C)
